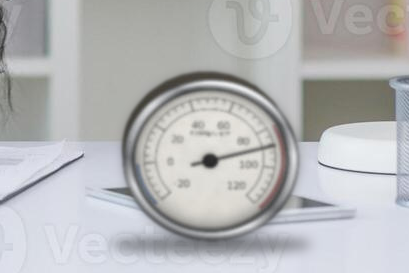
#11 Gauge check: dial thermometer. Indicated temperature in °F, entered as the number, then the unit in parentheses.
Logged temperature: 88 (°F)
